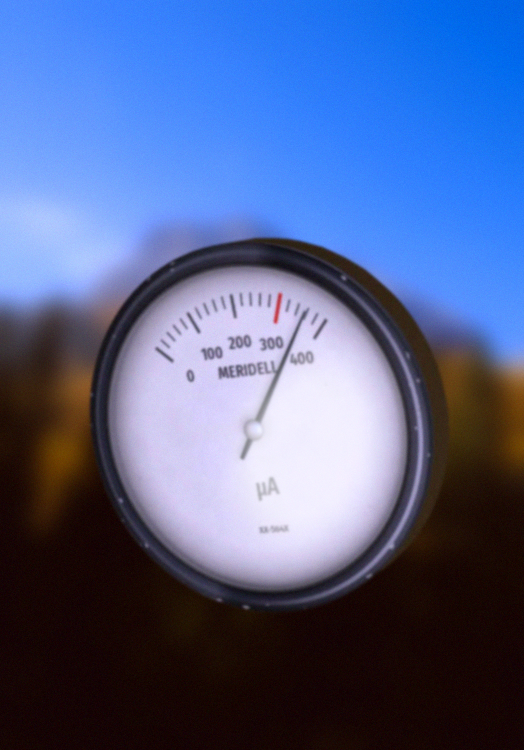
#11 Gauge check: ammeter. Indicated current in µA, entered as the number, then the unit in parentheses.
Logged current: 360 (µA)
